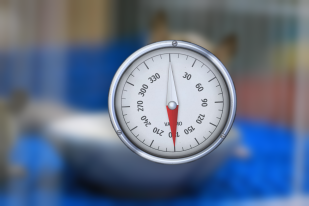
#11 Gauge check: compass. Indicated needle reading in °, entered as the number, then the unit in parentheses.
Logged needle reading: 180 (°)
